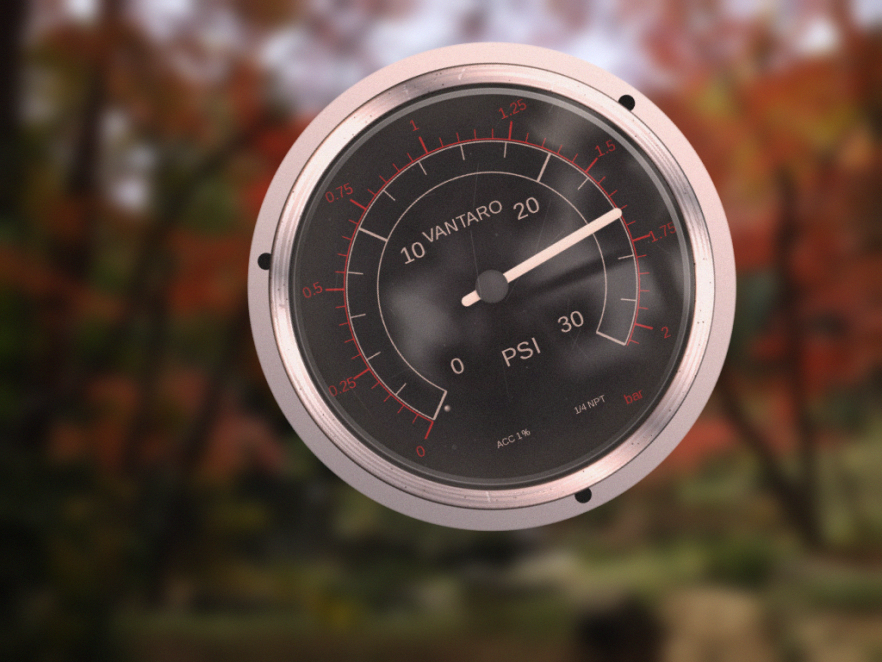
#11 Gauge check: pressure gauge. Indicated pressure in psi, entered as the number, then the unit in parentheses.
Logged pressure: 24 (psi)
